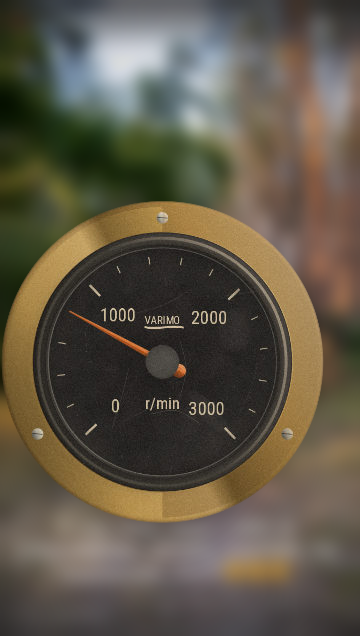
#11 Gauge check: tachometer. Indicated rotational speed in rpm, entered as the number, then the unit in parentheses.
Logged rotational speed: 800 (rpm)
